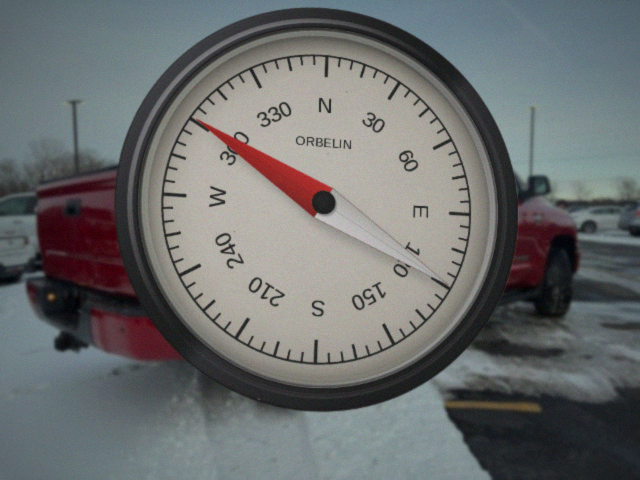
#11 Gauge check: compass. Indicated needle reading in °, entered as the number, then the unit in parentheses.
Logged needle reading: 300 (°)
